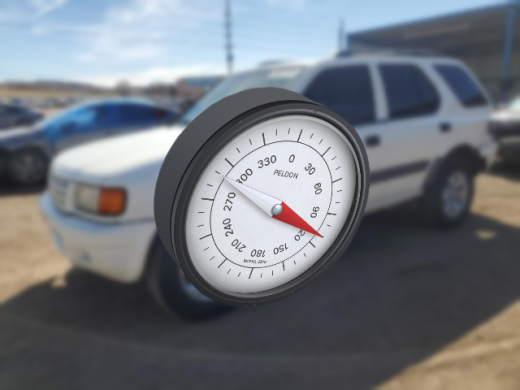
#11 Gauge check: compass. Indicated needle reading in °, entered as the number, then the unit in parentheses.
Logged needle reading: 110 (°)
